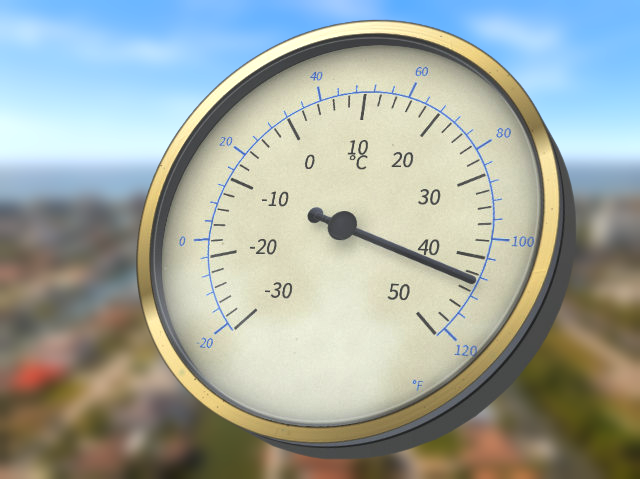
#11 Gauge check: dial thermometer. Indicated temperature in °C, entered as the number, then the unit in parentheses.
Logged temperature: 43 (°C)
